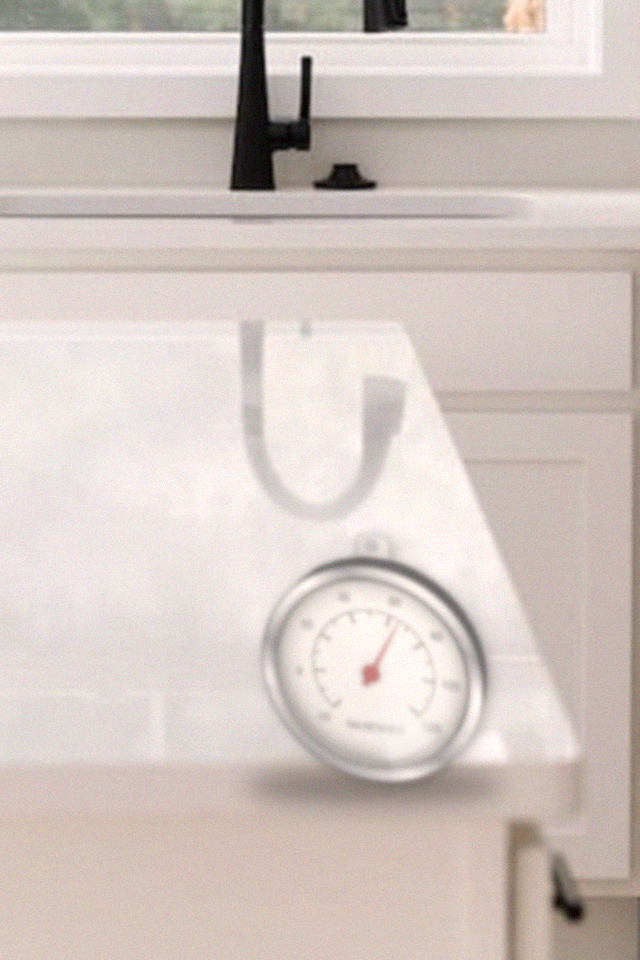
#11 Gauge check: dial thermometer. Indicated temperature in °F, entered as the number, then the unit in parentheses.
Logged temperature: 65 (°F)
